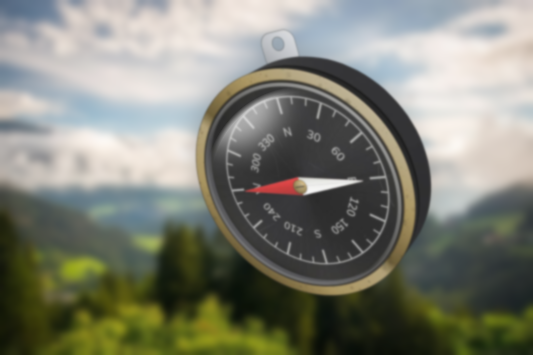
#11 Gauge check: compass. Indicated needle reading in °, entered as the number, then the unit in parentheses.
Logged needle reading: 270 (°)
